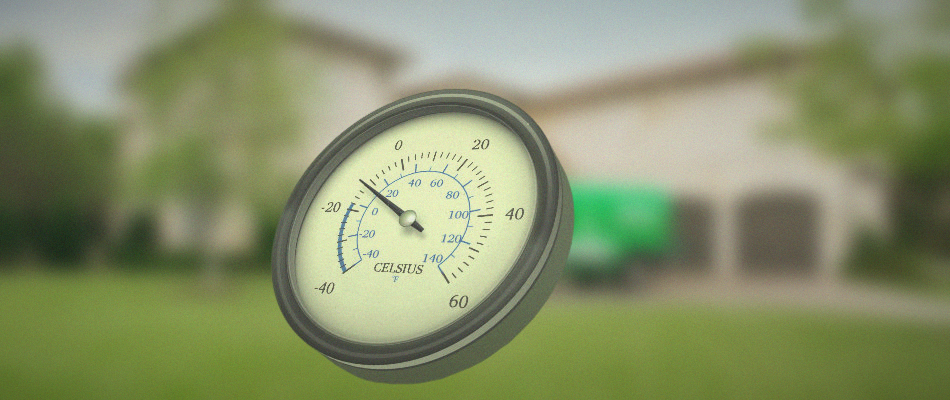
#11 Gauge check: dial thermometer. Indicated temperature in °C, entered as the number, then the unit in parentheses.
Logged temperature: -12 (°C)
